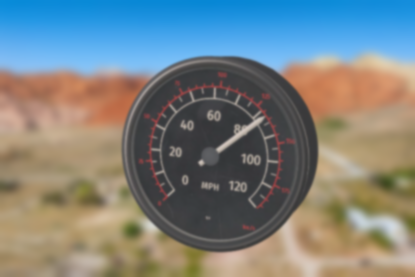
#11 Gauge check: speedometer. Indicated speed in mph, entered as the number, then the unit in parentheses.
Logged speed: 82.5 (mph)
